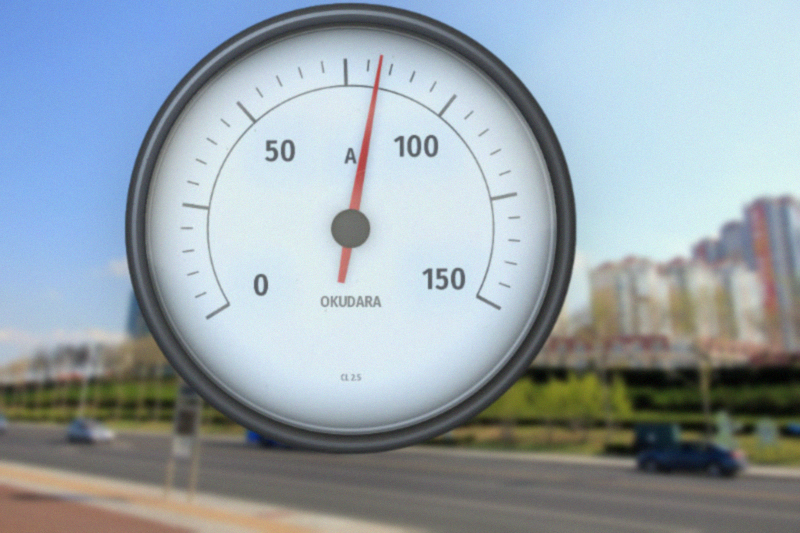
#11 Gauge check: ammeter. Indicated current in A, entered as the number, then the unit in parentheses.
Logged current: 82.5 (A)
